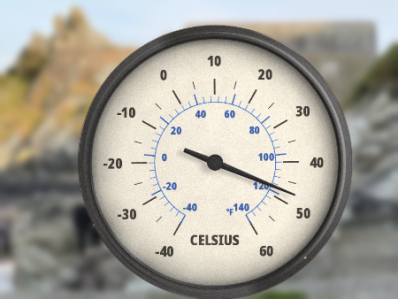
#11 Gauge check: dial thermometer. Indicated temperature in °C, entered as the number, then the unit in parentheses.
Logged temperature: 47.5 (°C)
